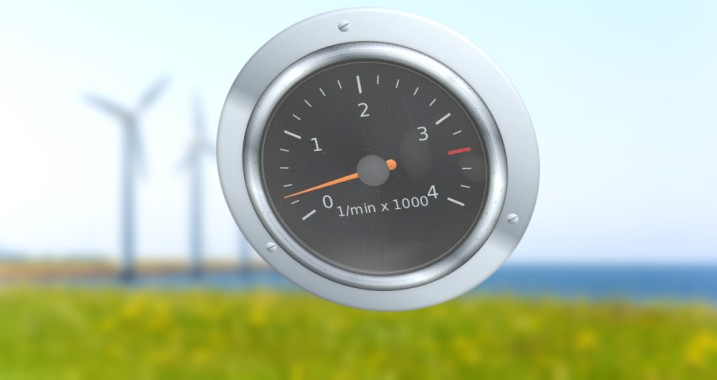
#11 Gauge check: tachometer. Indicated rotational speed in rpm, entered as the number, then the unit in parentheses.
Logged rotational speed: 300 (rpm)
